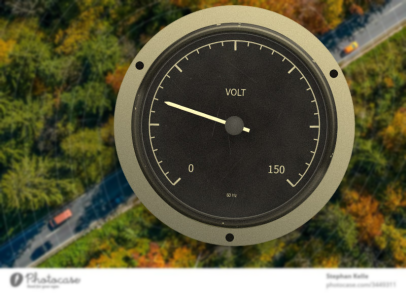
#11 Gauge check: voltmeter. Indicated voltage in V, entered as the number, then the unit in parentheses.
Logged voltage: 35 (V)
